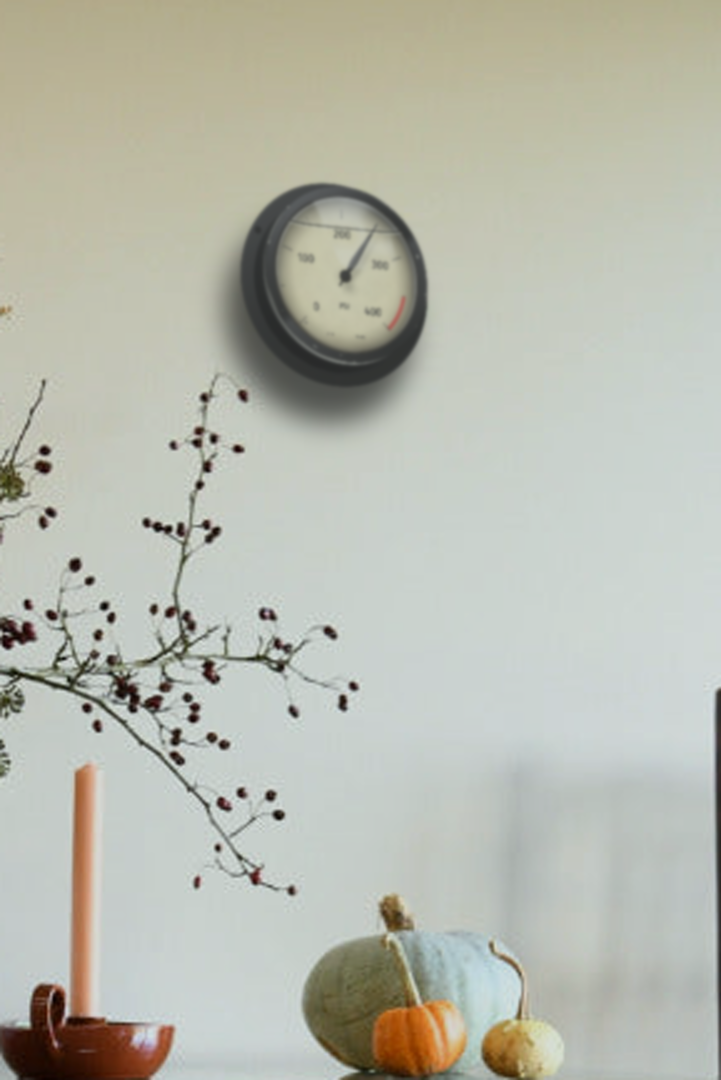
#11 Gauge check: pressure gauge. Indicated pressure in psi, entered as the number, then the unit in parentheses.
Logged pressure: 250 (psi)
